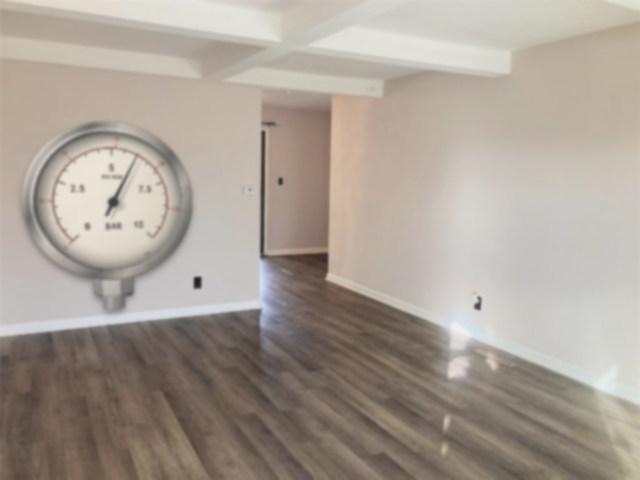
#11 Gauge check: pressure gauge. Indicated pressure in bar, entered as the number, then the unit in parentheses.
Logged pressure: 6 (bar)
